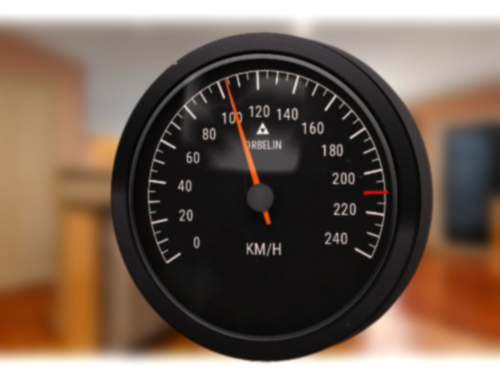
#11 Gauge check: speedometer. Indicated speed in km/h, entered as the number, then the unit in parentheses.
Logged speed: 105 (km/h)
